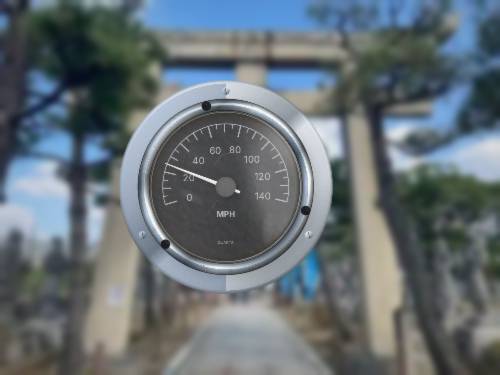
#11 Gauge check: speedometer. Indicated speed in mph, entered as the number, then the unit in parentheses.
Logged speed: 25 (mph)
